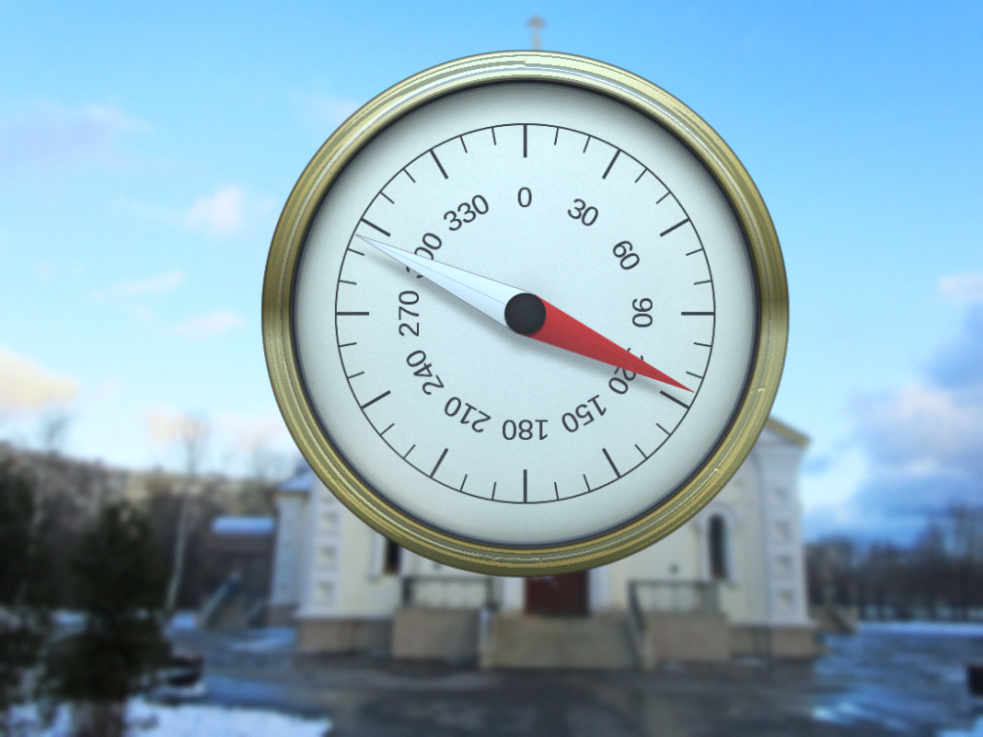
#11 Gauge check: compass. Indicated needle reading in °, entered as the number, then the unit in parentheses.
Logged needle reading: 115 (°)
